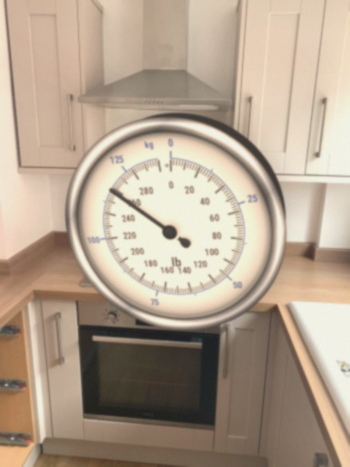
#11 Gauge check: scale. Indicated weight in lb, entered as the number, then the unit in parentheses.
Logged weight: 260 (lb)
